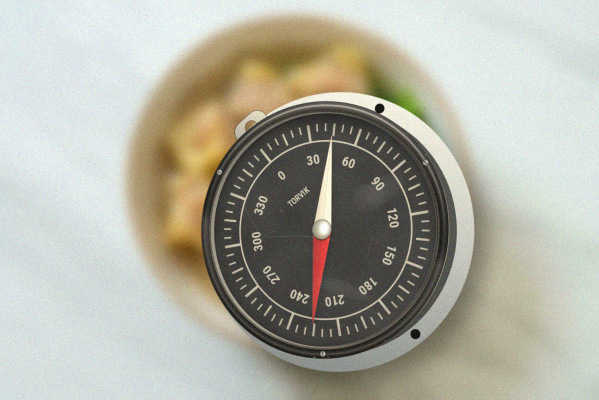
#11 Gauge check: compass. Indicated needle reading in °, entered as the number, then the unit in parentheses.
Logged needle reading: 225 (°)
